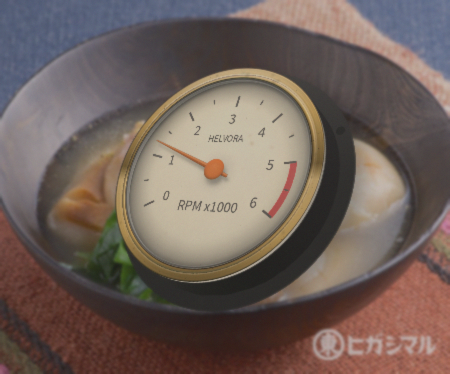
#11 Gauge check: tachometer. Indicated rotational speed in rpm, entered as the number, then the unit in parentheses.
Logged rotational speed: 1250 (rpm)
